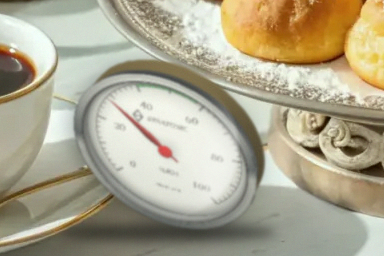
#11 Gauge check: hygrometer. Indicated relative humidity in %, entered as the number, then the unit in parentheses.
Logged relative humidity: 30 (%)
